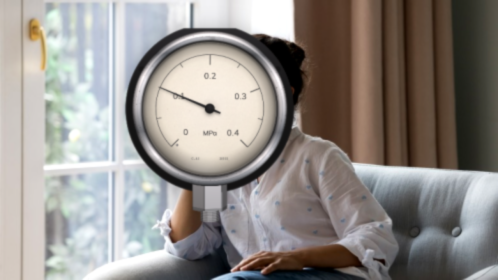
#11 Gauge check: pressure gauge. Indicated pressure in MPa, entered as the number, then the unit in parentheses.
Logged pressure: 0.1 (MPa)
